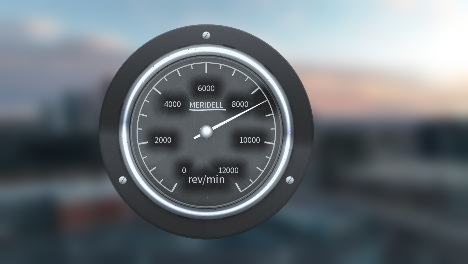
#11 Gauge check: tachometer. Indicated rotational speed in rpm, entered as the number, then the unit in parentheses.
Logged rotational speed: 8500 (rpm)
